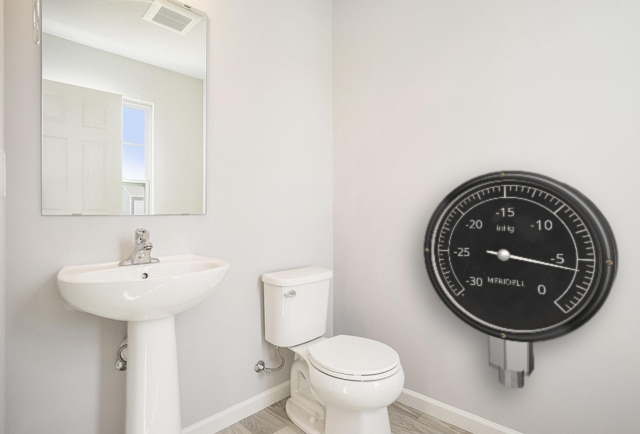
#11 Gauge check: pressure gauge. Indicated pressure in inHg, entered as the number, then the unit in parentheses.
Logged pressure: -4 (inHg)
